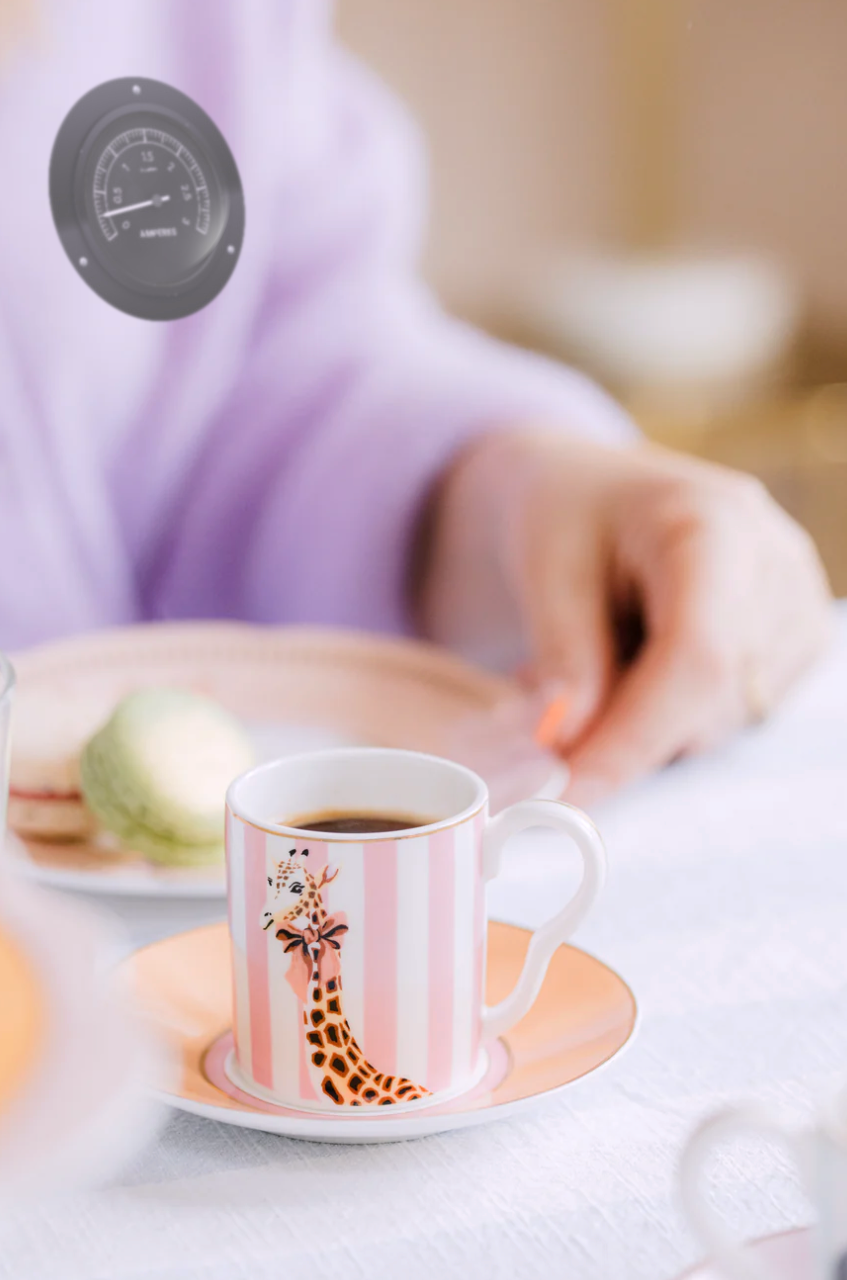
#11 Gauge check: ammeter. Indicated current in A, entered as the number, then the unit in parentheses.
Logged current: 0.25 (A)
